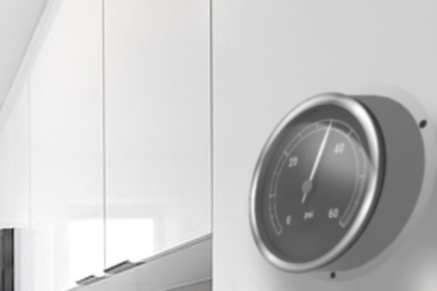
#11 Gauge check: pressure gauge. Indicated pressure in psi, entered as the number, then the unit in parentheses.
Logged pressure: 35 (psi)
